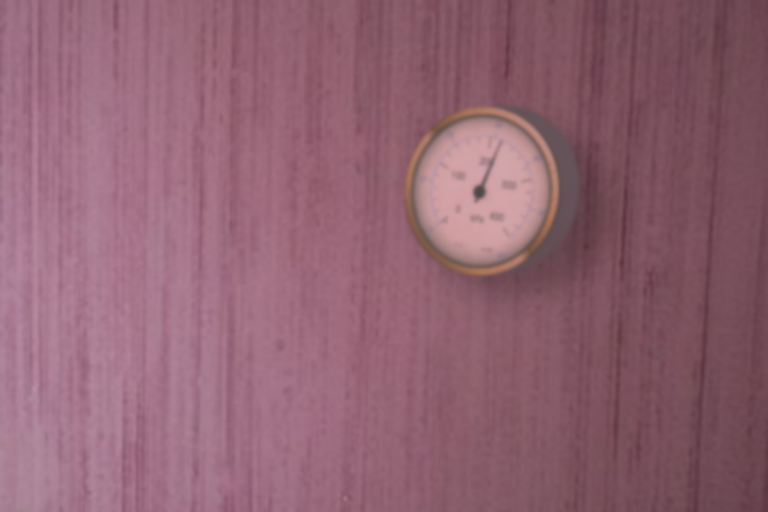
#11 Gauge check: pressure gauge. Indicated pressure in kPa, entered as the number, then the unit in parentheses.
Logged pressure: 220 (kPa)
